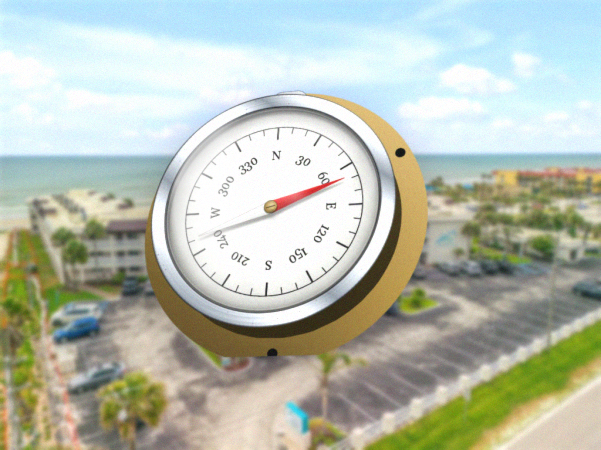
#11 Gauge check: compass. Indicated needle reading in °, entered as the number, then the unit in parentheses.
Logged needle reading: 70 (°)
